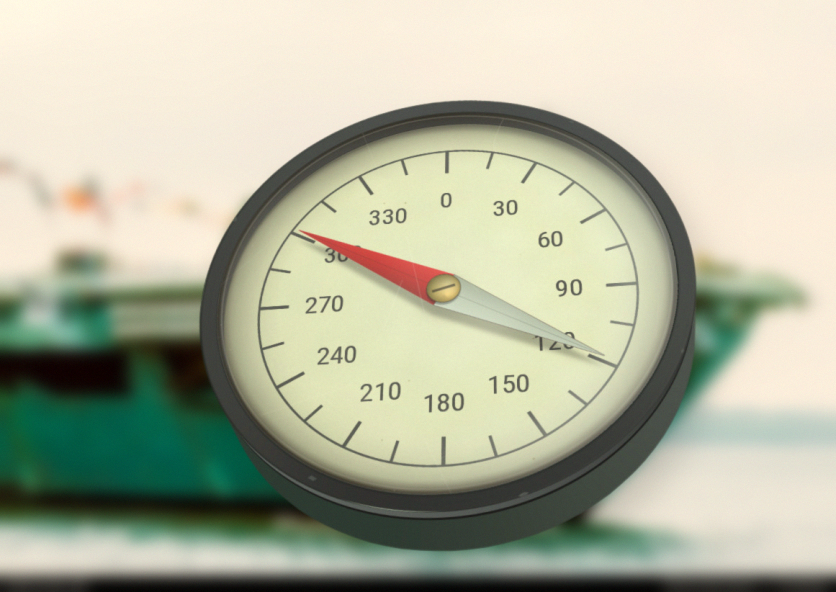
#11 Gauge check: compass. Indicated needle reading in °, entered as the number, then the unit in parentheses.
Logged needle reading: 300 (°)
